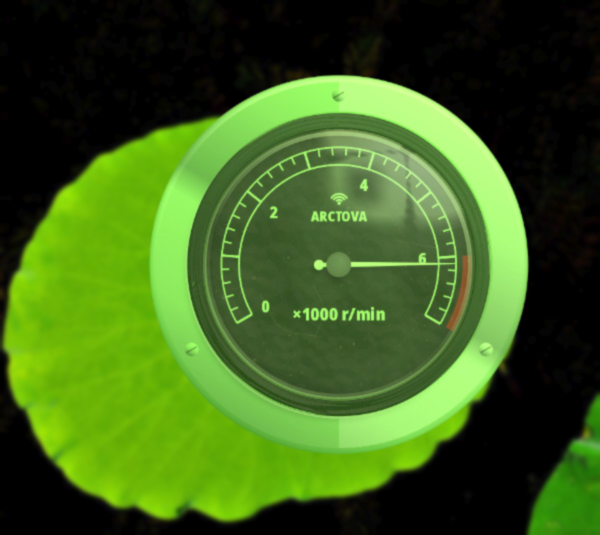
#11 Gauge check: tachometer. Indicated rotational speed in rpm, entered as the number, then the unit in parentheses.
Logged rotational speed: 6100 (rpm)
